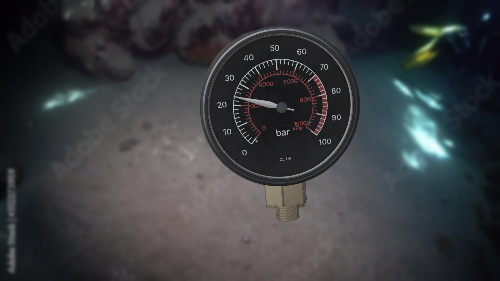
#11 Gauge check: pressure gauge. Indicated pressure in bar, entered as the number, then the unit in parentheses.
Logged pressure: 24 (bar)
